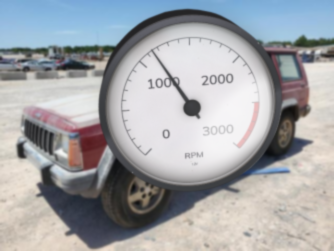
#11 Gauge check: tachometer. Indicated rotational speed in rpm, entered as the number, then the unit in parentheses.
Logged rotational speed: 1150 (rpm)
